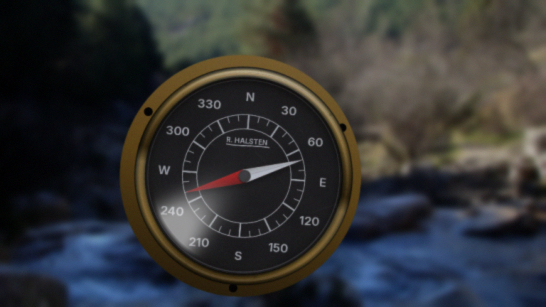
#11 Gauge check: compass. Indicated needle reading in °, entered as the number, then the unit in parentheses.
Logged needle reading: 250 (°)
